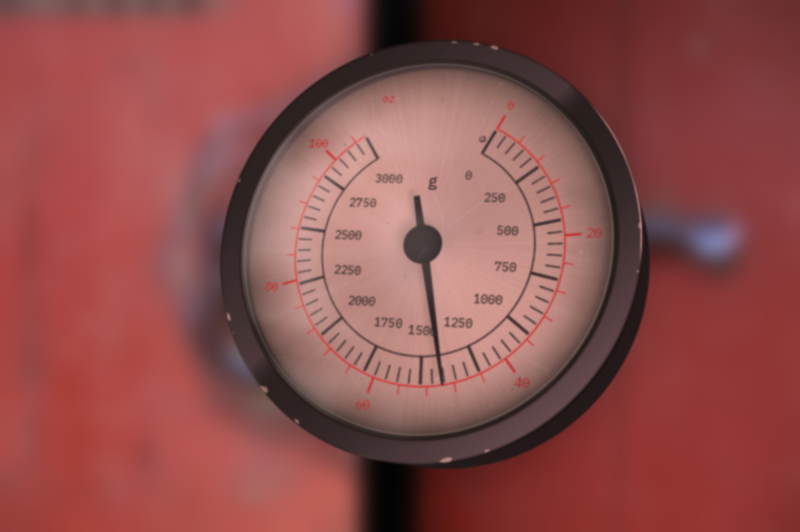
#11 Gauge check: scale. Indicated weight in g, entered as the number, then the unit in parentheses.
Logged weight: 1400 (g)
